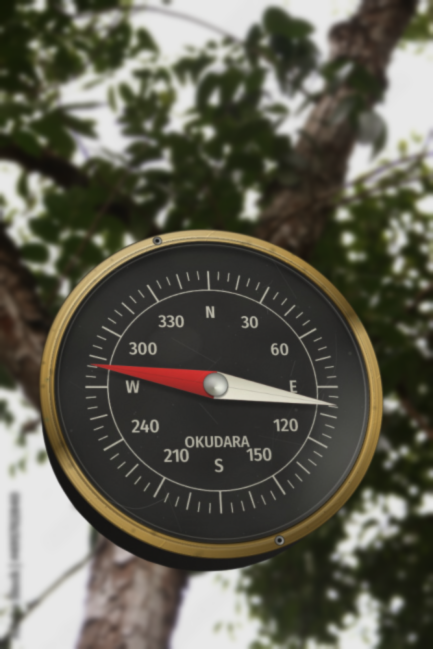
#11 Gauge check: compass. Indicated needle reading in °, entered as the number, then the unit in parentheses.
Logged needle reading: 280 (°)
